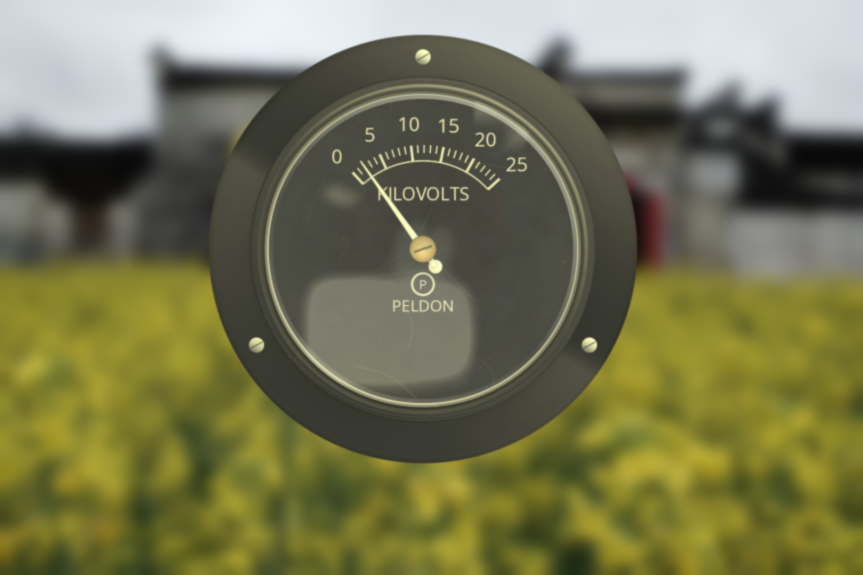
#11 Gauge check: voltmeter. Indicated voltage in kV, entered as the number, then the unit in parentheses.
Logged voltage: 2 (kV)
